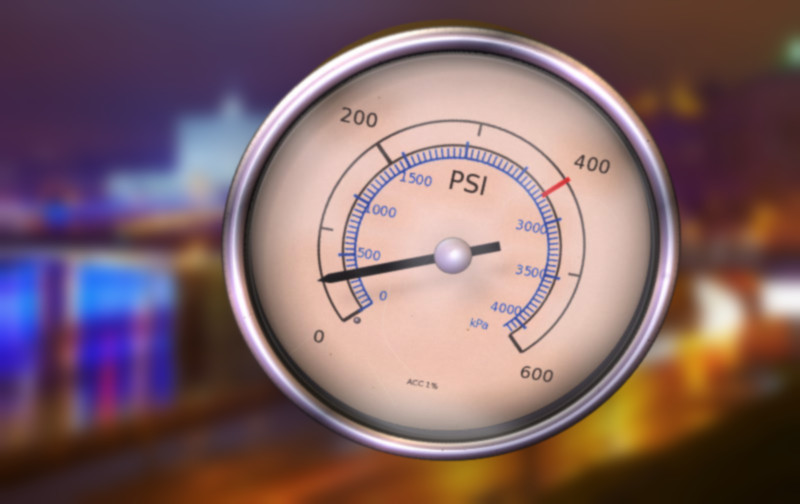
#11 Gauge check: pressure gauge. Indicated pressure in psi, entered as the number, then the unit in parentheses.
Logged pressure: 50 (psi)
